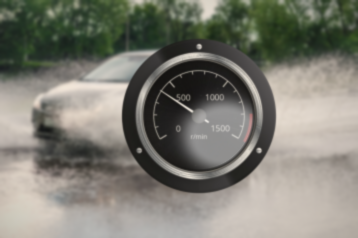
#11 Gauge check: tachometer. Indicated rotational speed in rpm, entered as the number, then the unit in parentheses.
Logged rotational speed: 400 (rpm)
